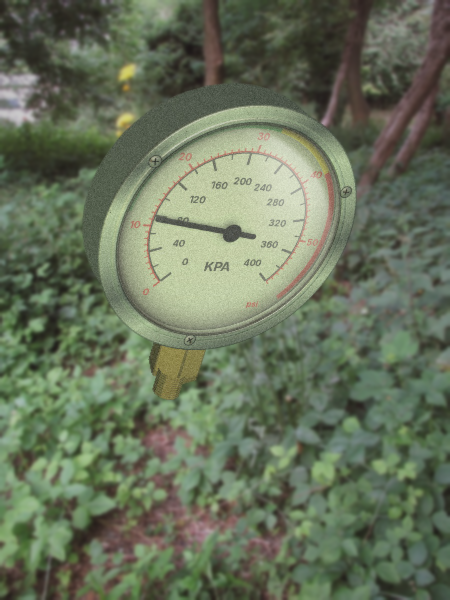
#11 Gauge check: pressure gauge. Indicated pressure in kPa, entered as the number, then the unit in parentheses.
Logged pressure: 80 (kPa)
